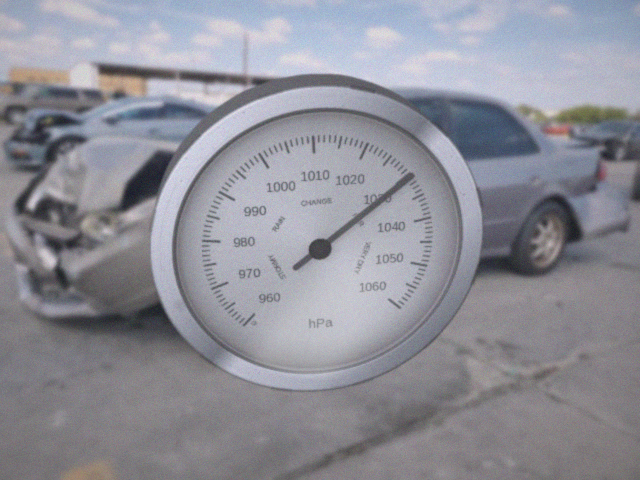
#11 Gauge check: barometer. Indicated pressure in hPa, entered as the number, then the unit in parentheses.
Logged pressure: 1030 (hPa)
